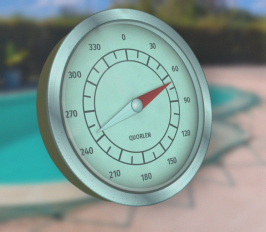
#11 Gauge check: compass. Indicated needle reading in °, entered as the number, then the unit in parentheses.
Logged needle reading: 67.5 (°)
